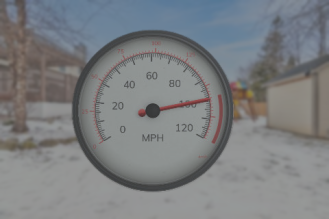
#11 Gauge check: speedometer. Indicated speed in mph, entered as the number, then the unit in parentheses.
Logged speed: 100 (mph)
